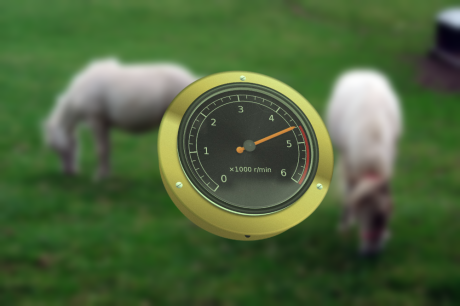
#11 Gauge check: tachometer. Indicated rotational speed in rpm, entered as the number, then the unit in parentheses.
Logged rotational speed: 4600 (rpm)
